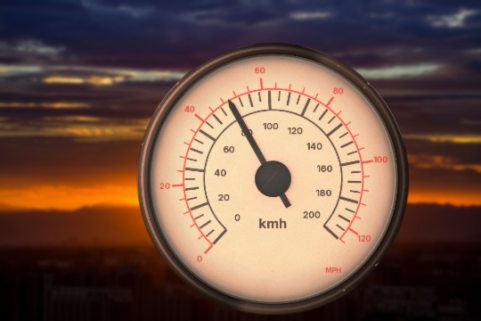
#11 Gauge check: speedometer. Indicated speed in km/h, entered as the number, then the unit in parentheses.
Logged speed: 80 (km/h)
